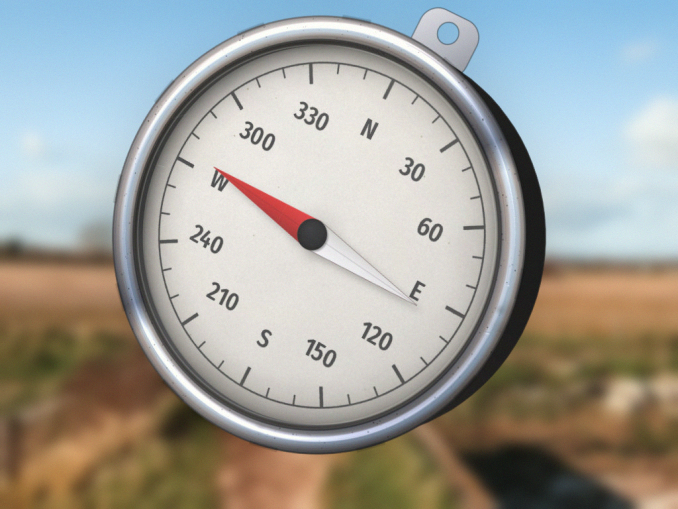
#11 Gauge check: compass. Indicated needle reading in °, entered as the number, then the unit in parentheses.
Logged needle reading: 275 (°)
